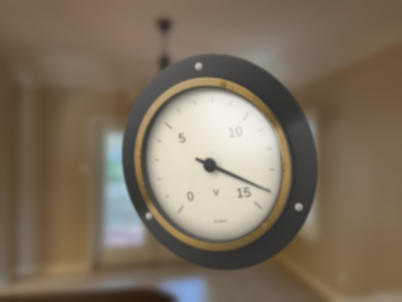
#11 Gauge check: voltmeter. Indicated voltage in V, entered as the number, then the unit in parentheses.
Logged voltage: 14 (V)
